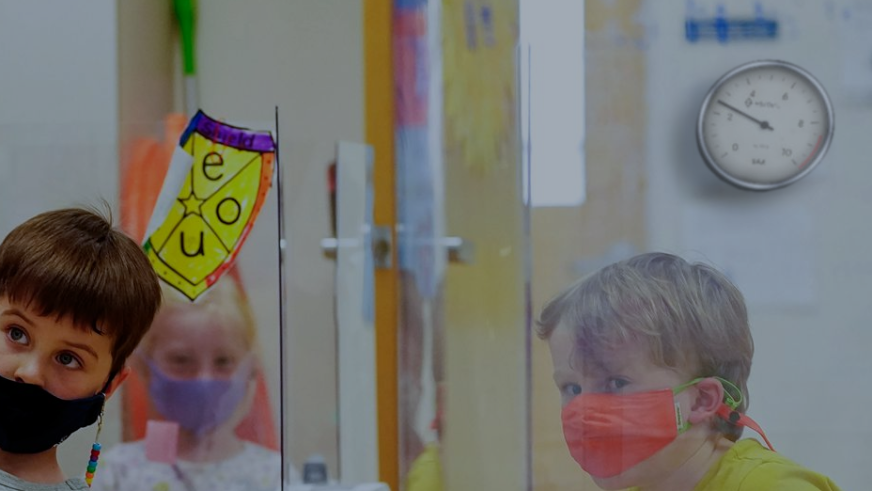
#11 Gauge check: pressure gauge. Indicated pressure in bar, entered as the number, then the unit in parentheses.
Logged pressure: 2.5 (bar)
